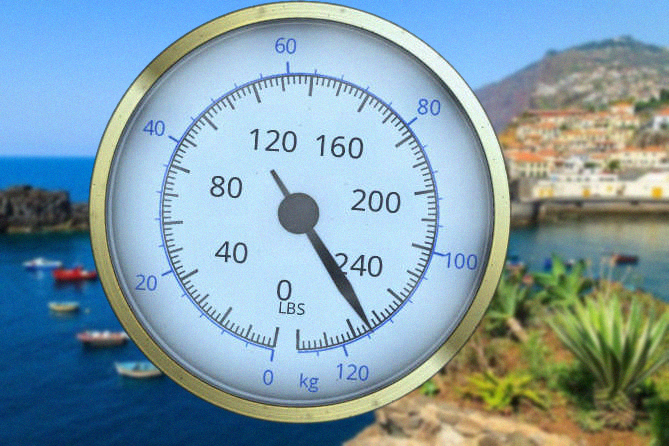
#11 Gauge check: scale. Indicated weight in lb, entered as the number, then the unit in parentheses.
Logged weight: 254 (lb)
